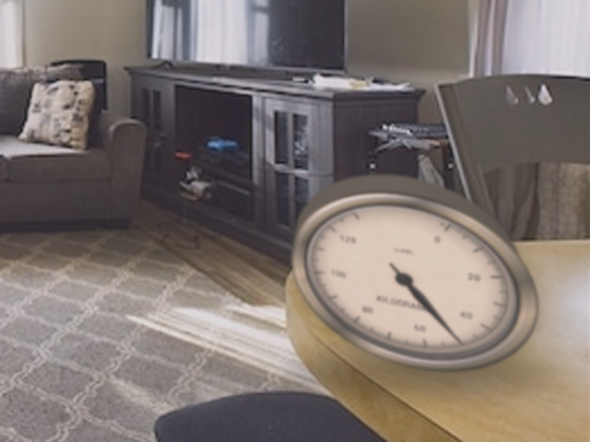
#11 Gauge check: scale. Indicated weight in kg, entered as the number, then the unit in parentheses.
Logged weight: 50 (kg)
